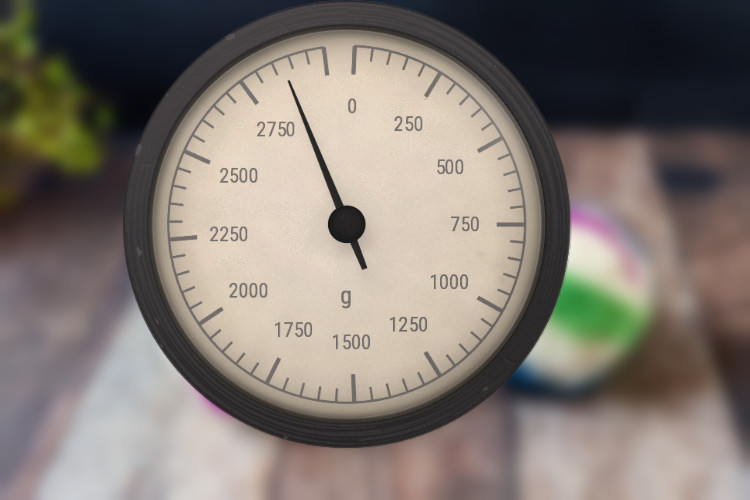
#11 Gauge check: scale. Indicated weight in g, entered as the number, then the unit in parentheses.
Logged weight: 2875 (g)
